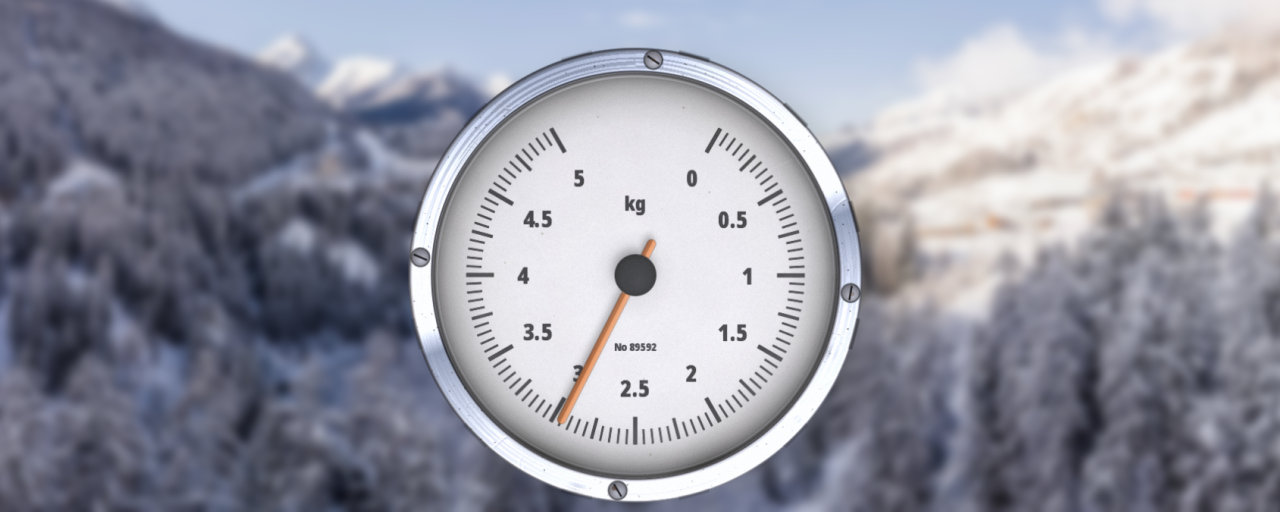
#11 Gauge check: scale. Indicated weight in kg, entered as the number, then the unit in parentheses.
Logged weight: 2.95 (kg)
